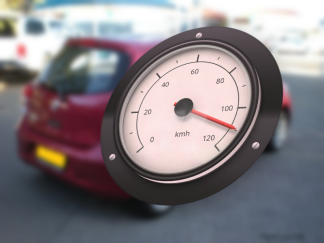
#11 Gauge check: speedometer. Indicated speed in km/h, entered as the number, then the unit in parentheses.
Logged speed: 110 (km/h)
